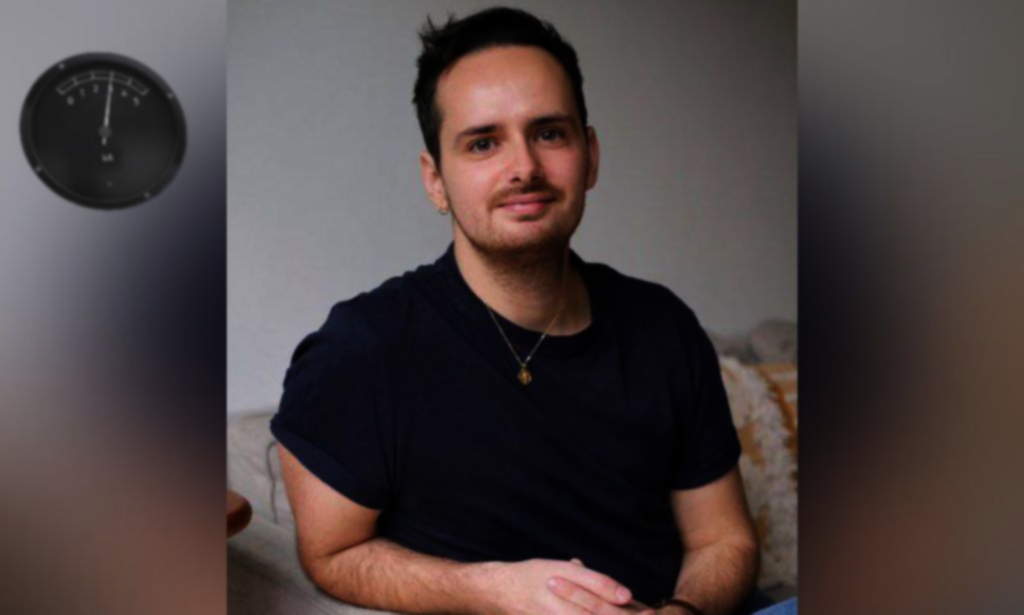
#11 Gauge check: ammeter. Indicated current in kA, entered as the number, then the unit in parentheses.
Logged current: 3 (kA)
